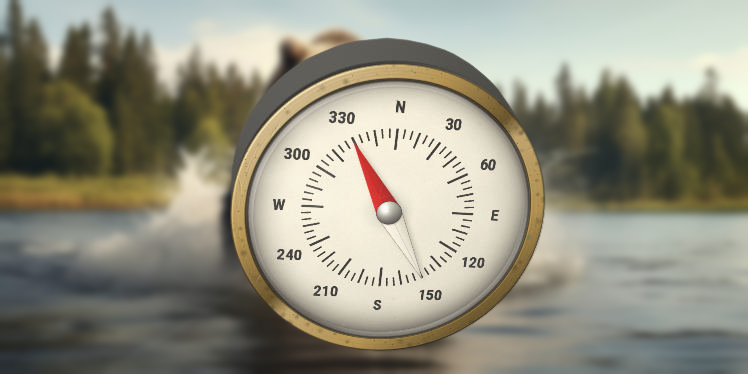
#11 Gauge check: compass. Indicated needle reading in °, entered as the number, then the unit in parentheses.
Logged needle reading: 330 (°)
